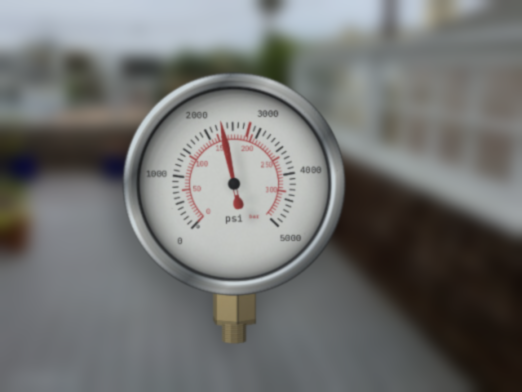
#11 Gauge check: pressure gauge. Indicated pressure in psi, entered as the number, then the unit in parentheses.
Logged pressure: 2300 (psi)
